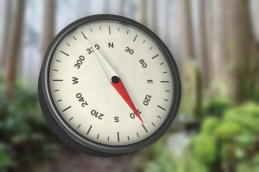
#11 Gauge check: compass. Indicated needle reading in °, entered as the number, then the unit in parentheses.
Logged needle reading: 150 (°)
